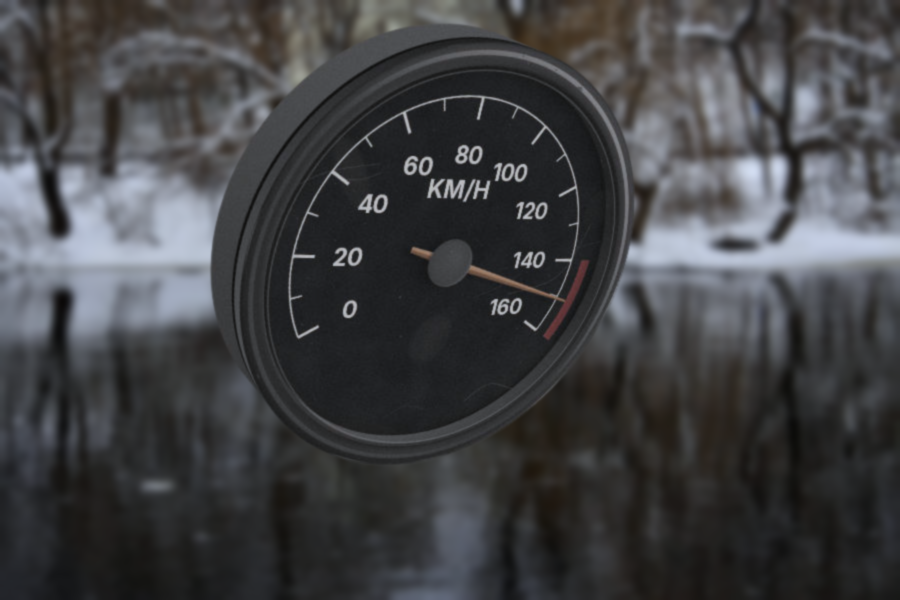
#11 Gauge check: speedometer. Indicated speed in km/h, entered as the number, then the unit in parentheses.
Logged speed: 150 (km/h)
